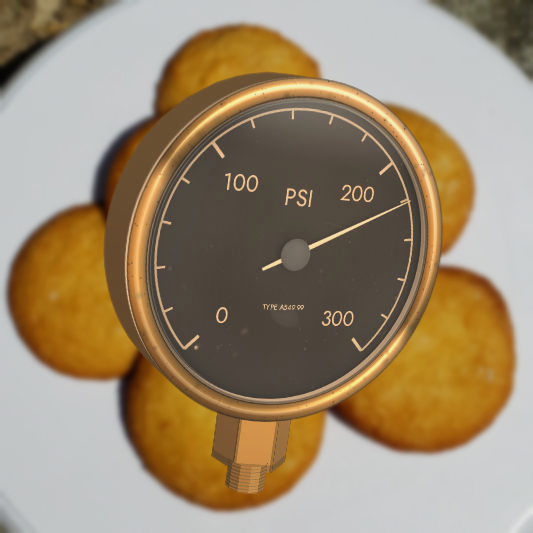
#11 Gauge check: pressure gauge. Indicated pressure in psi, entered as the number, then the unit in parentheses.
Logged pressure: 220 (psi)
